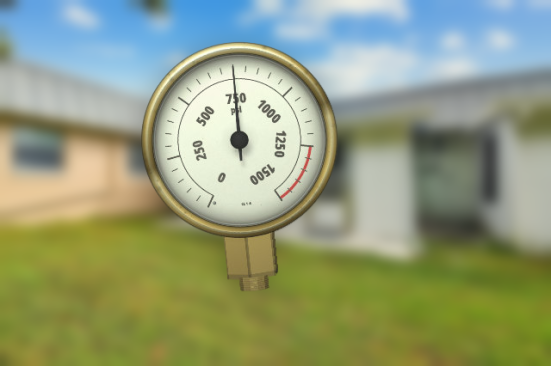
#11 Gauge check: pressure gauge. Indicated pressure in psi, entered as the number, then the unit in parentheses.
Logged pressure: 750 (psi)
